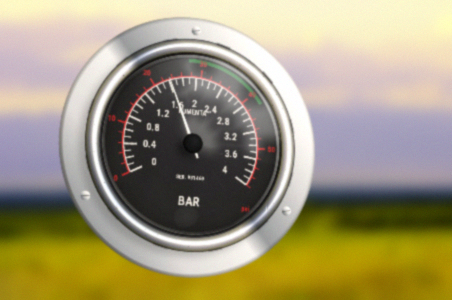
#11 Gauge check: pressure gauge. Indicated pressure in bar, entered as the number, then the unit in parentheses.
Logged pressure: 1.6 (bar)
